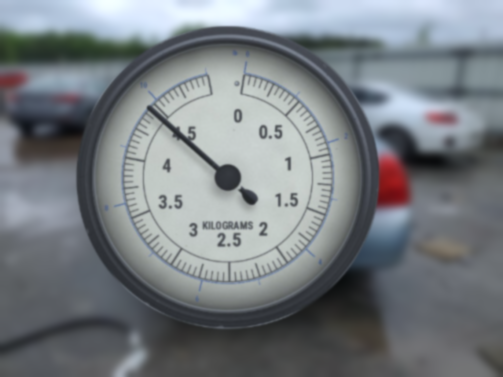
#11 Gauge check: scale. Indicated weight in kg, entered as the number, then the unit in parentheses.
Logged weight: 4.45 (kg)
